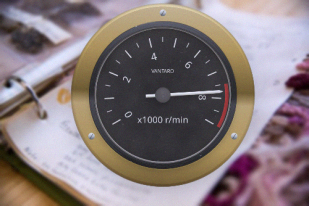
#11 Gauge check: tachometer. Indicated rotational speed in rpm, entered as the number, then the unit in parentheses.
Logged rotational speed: 7750 (rpm)
